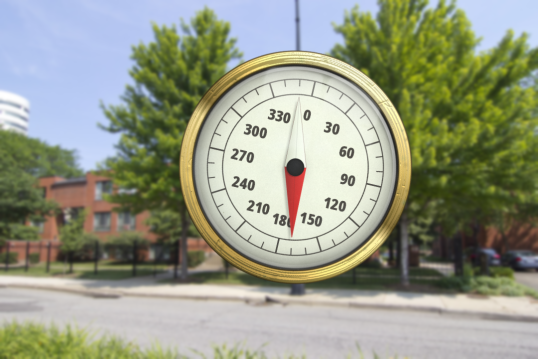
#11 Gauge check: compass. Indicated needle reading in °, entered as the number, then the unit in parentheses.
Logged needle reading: 170 (°)
